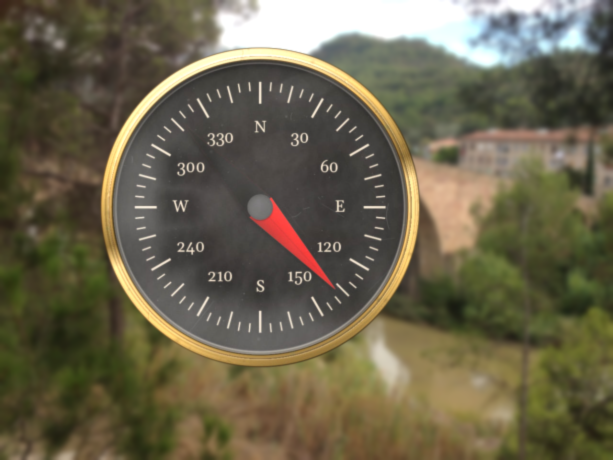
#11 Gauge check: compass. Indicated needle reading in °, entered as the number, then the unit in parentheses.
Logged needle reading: 137.5 (°)
